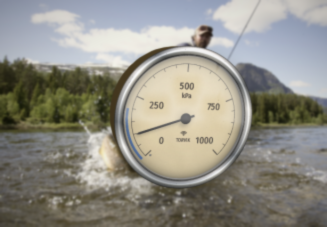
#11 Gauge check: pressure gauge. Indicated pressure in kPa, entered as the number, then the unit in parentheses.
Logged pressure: 100 (kPa)
